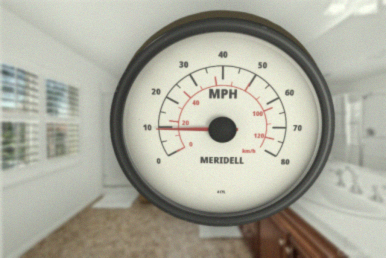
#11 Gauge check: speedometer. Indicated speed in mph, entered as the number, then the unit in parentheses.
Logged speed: 10 (mph)
